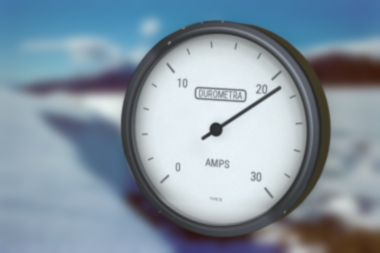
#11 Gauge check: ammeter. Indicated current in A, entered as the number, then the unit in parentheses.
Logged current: 21 (A)
